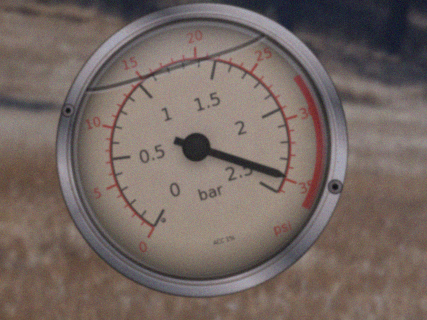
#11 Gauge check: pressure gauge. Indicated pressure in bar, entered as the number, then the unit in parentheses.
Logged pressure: 2.4 (bar)
